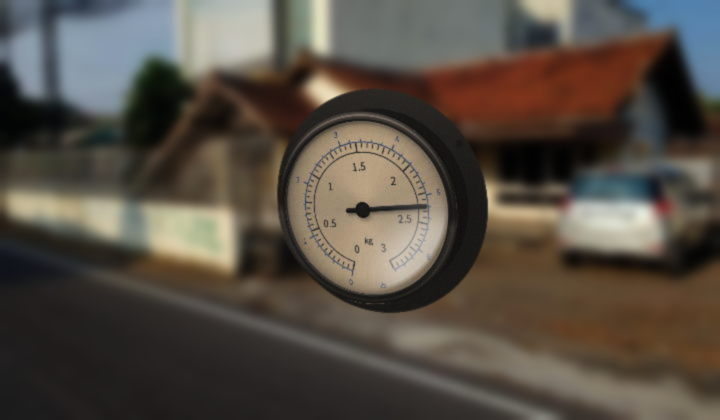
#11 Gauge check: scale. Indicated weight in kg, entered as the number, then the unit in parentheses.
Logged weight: 2.35 (kg)
